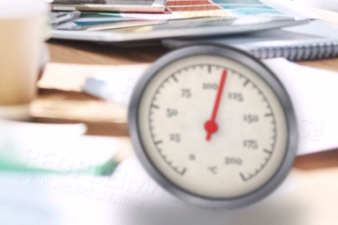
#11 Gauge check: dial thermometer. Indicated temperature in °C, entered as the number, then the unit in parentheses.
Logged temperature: 110 (°C)
